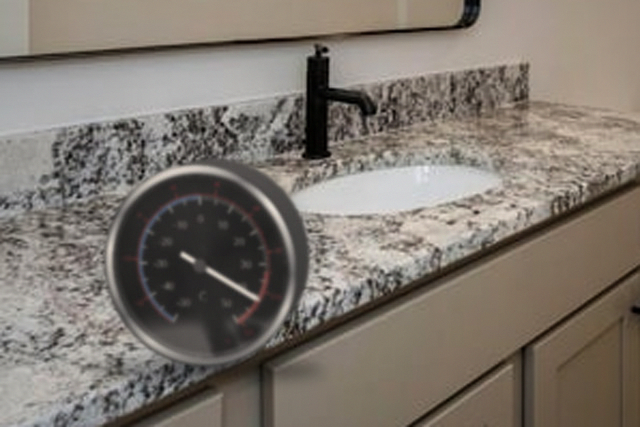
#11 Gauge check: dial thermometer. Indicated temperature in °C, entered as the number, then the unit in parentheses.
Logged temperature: 40 (°C)
